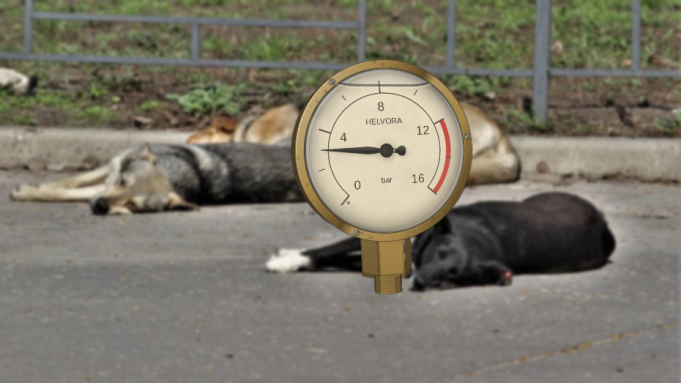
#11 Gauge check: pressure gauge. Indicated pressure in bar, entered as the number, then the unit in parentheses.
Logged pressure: 3 (bar)
